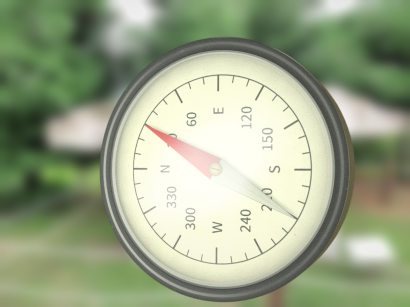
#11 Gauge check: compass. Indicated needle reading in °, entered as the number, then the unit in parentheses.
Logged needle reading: 30 (°)
